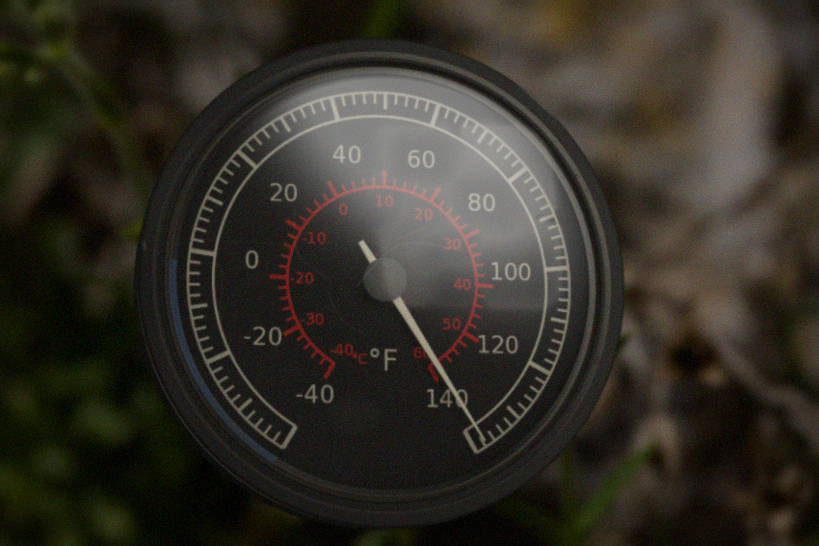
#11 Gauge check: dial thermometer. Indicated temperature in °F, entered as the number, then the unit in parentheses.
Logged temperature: 138 (°F)
